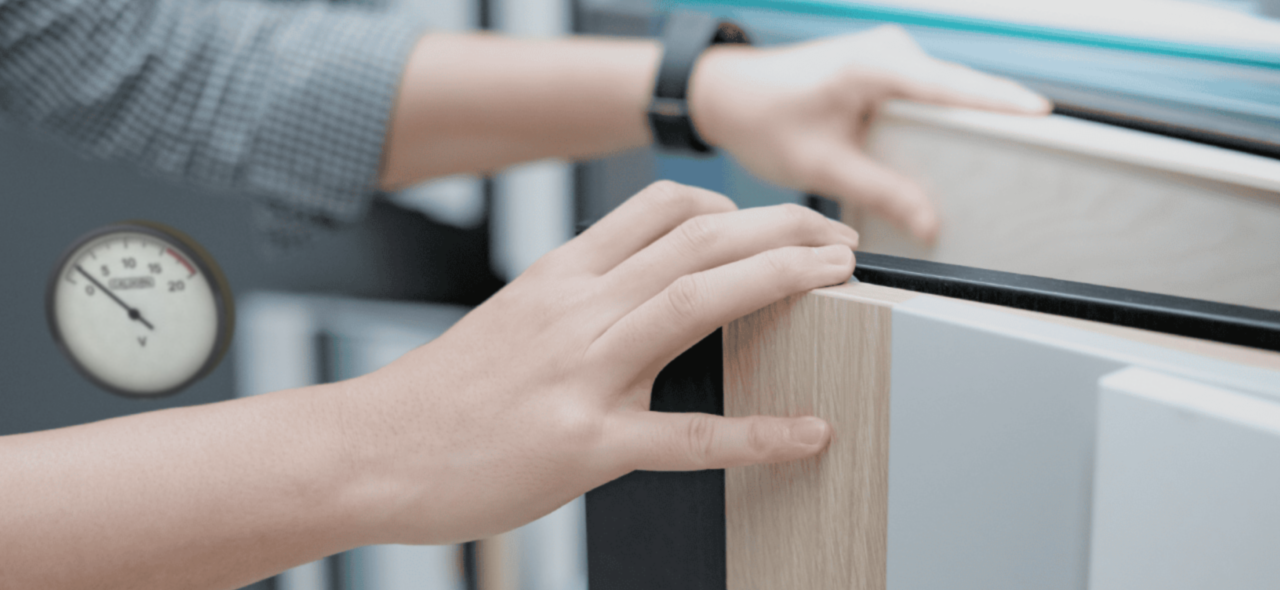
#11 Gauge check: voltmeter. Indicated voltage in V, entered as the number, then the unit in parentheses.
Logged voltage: 2.5 (V)
